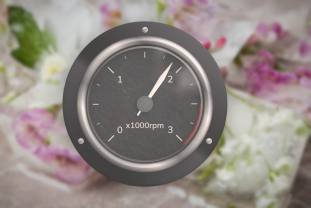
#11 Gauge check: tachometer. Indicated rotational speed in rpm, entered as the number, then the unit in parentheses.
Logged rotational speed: 1875 (rpm)
